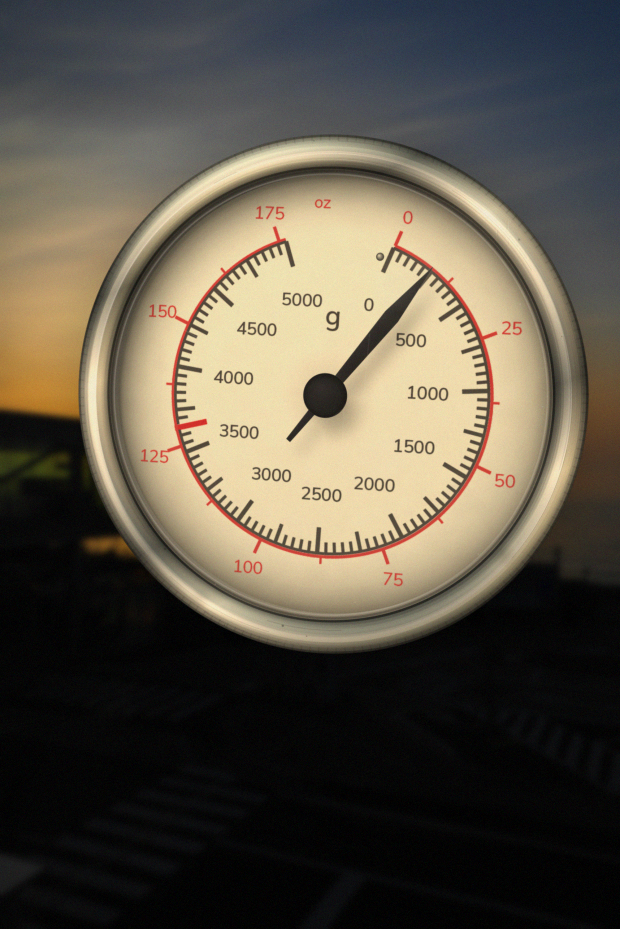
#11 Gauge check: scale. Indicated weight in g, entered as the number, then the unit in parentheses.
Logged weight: 250 (g)
